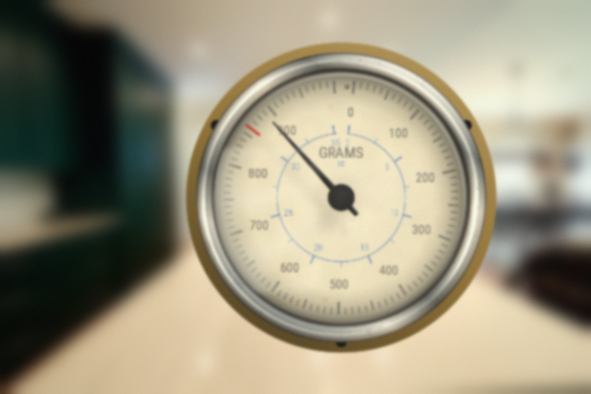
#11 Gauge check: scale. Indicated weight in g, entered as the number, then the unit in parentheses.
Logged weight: 890 (g)
